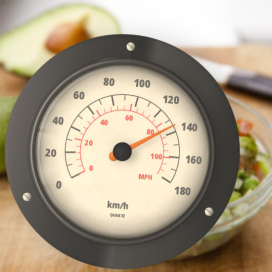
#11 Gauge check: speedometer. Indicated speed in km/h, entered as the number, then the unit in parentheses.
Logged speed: 135 (km/h)
